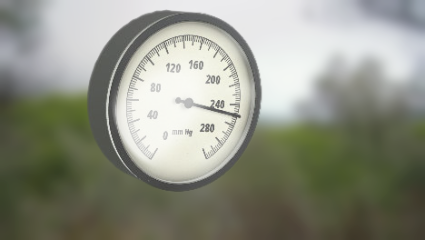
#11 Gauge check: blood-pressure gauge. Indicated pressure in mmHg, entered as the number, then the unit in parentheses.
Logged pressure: 250 (mmHg)
